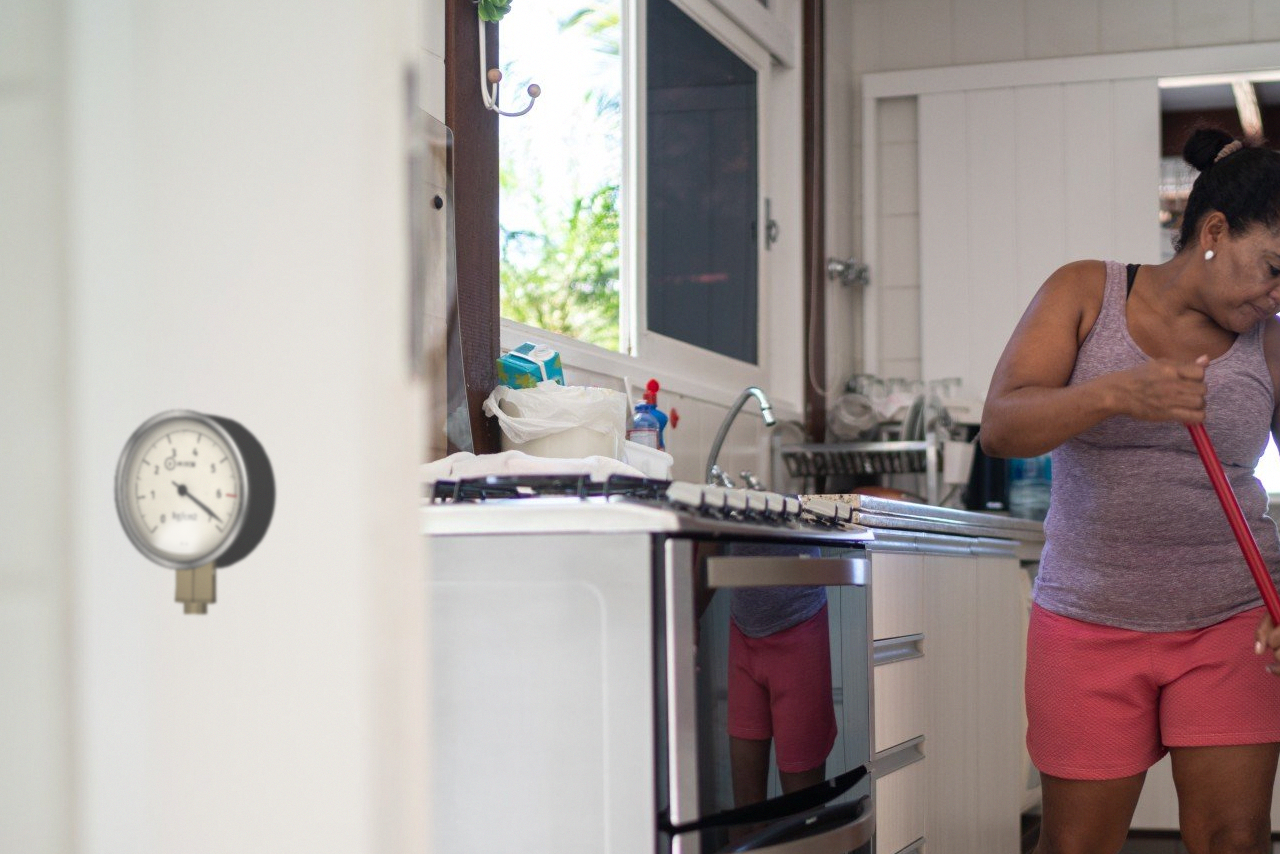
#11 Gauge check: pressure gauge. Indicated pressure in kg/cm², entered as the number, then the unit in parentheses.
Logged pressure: 6.75 (kg/cm²)
